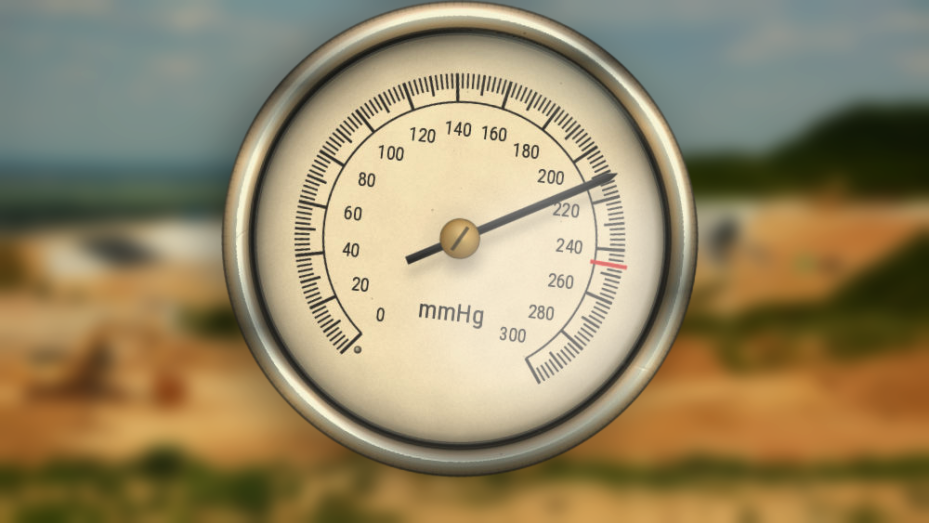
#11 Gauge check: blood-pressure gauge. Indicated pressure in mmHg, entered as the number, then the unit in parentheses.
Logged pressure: 212 (mmHg)
